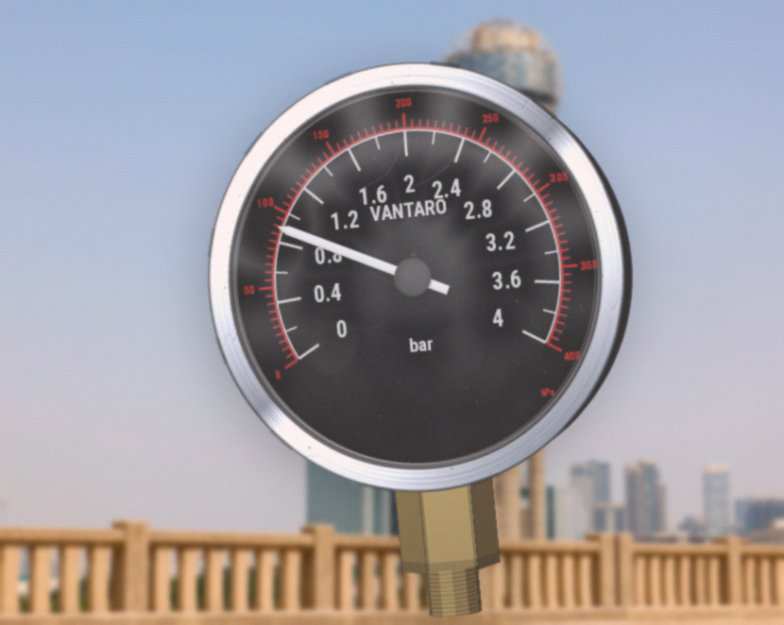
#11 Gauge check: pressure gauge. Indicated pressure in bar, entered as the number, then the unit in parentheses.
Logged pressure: 0.9 (bar)
